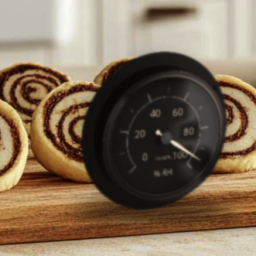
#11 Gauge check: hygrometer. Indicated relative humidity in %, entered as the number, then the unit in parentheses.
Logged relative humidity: 95 (%)
